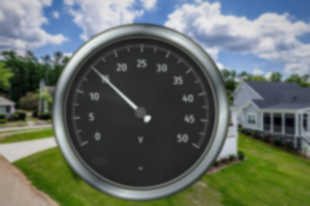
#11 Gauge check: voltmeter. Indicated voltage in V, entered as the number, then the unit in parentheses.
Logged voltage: 15 (V)
